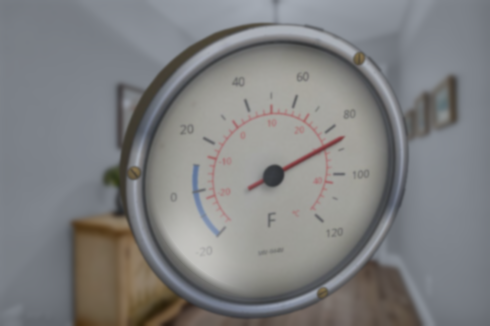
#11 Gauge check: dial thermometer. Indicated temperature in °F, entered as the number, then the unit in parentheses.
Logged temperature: 85 (°F)
